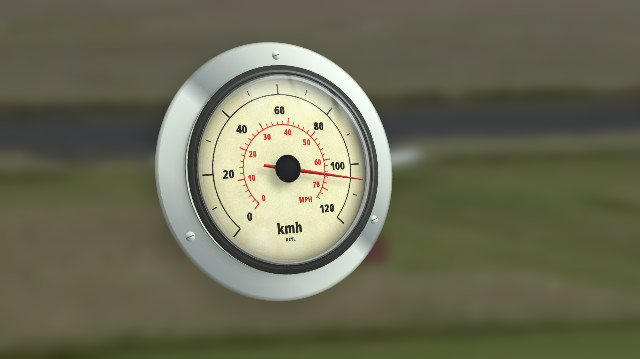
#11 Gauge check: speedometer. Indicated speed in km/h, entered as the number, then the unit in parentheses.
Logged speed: 105 (km/h)
